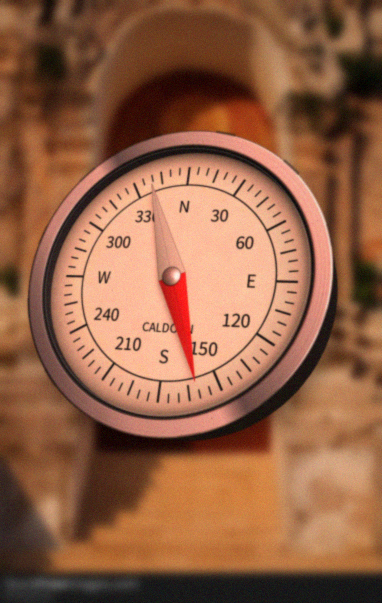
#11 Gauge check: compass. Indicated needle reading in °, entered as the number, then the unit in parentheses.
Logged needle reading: 160 (°)
